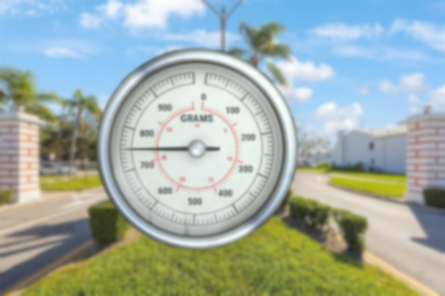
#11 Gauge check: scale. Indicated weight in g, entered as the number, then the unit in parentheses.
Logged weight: 750 (g)
